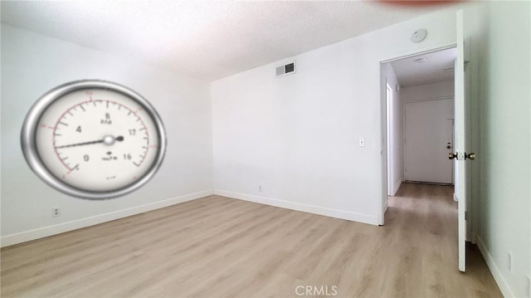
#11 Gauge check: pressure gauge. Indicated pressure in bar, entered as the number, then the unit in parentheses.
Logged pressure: 2 (bar)
